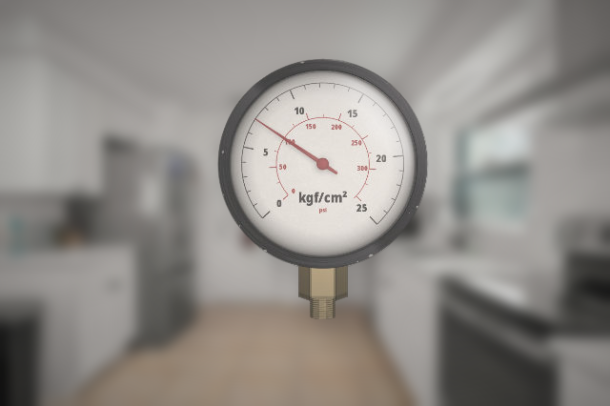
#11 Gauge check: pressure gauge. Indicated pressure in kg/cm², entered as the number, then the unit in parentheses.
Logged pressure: 7 (kg/cm²)
